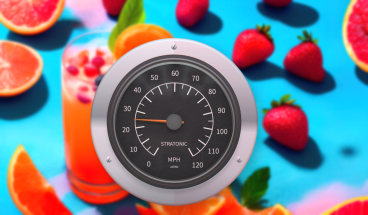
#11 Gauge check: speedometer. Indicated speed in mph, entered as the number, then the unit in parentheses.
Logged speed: 25 (mph)
